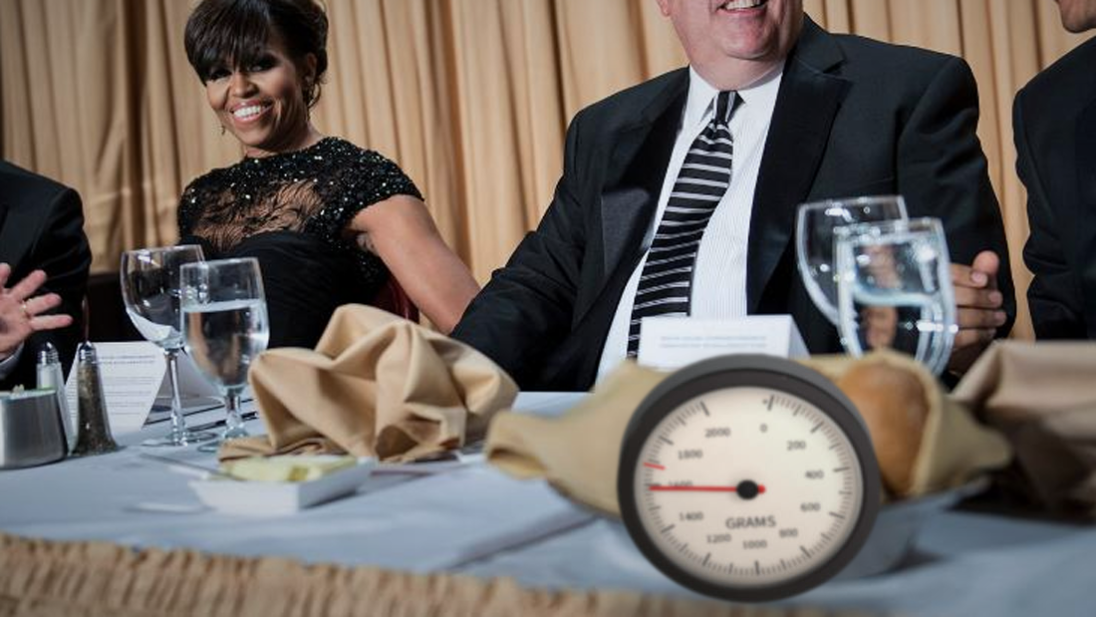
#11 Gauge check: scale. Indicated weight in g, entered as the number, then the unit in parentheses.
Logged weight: 1600 (g)
